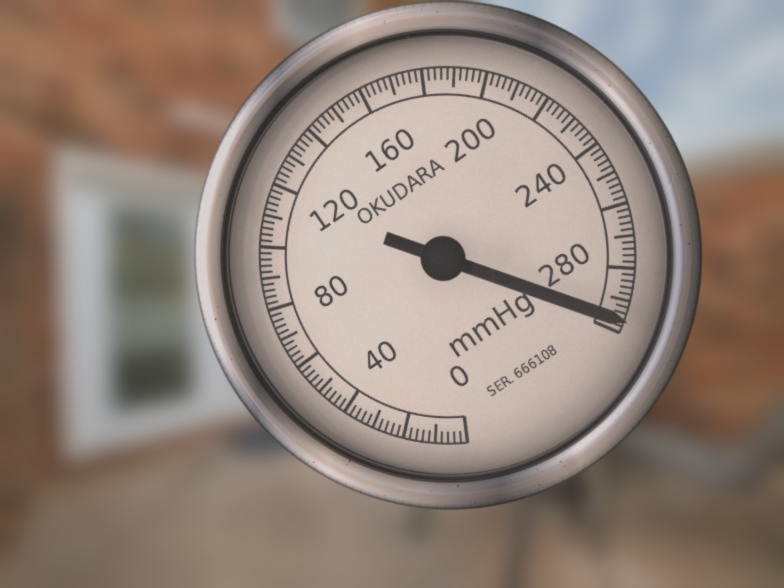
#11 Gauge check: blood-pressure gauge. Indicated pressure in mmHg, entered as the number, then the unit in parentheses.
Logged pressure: 296 (mmHg)
